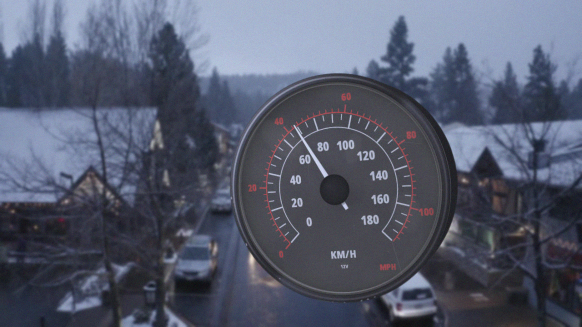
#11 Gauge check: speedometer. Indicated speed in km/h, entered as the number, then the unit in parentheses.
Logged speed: 70 (km/h)
